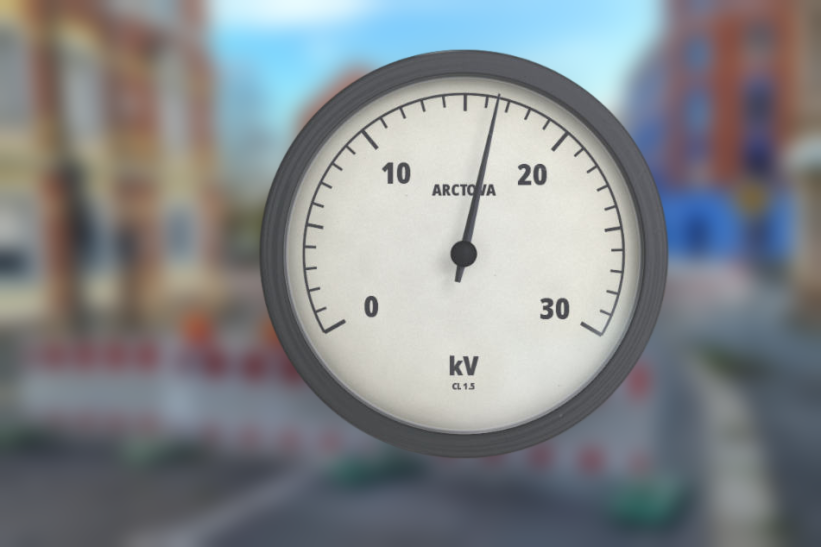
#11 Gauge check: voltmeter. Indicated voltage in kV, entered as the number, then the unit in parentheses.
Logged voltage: 16.5 (kV)
